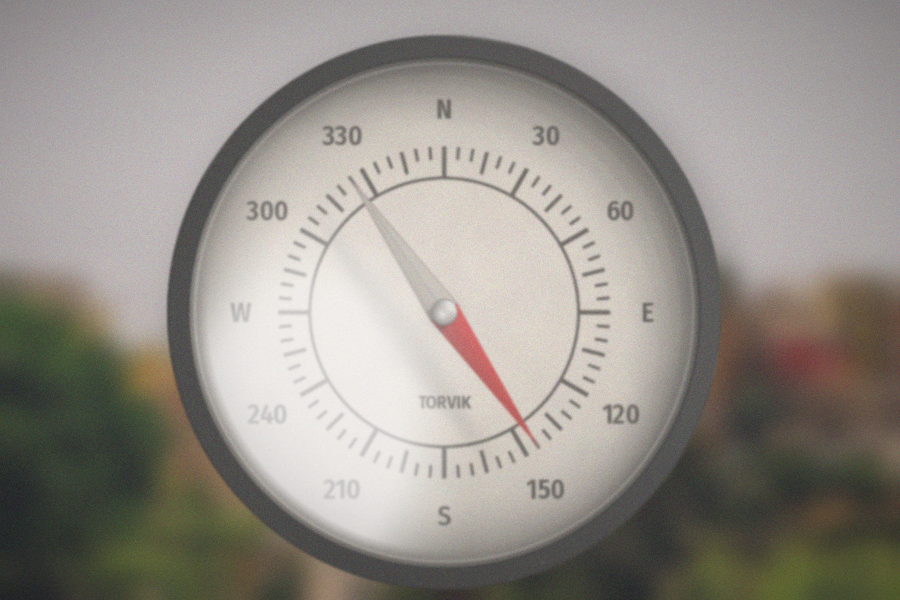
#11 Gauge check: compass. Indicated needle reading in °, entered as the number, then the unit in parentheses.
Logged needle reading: 145 (°)
